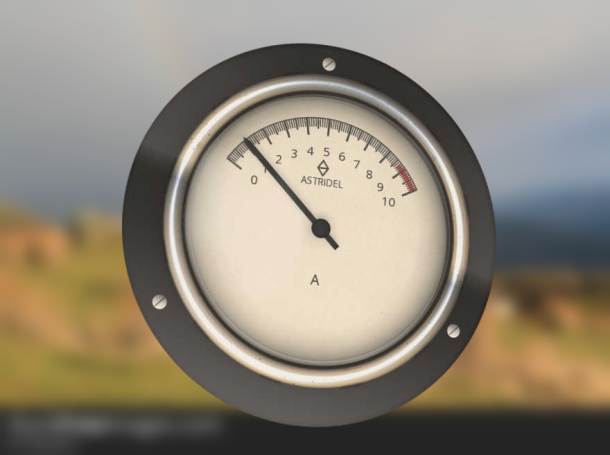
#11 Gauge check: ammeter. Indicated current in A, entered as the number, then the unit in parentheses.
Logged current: 1 (A)
